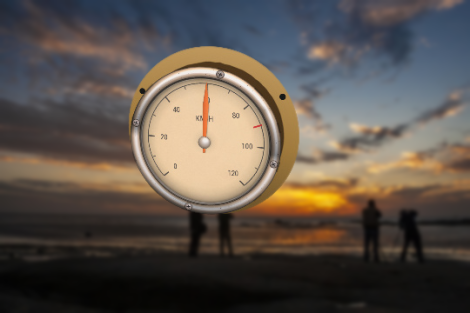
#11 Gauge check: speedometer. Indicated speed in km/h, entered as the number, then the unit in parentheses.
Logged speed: 60 (km/h)
